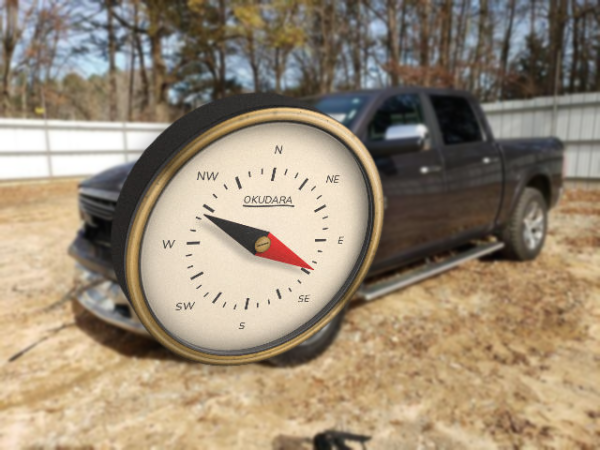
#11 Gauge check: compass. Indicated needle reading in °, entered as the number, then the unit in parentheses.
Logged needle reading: 115 (°)
